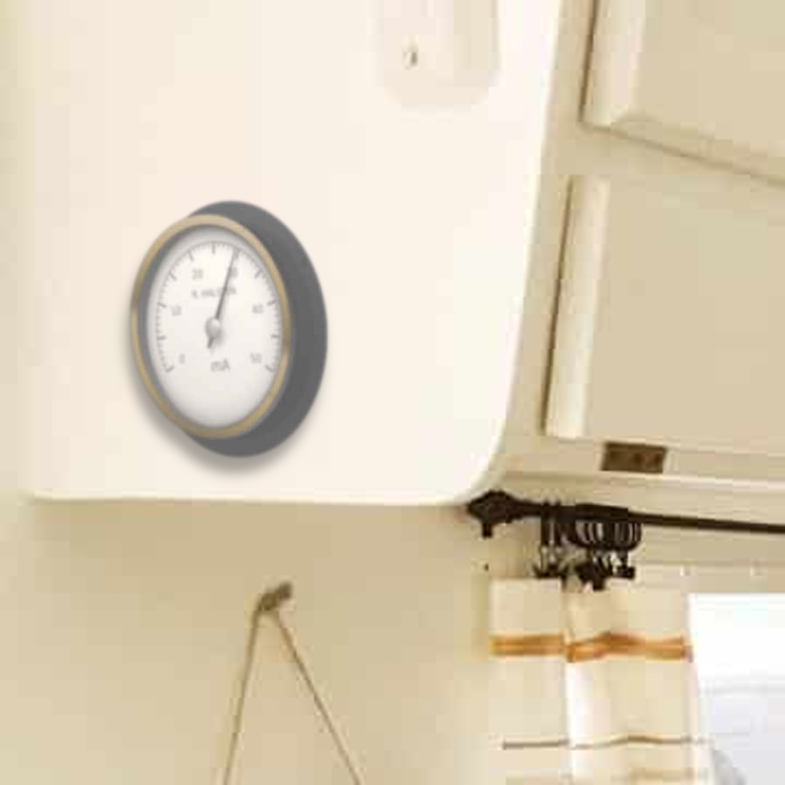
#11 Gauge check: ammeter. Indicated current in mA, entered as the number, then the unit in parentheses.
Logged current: 30 (mA)
